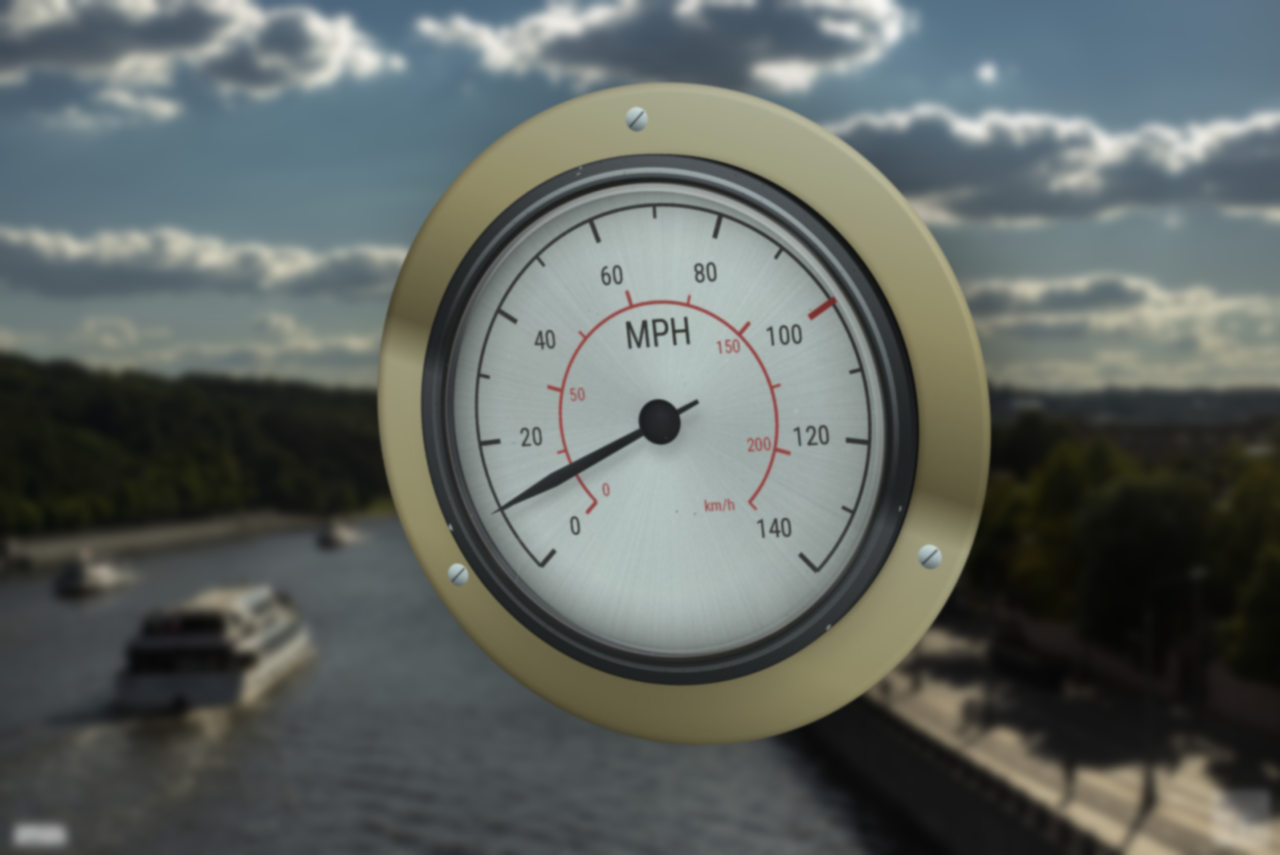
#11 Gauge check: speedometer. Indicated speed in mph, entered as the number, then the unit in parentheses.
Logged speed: 10 (mph)
